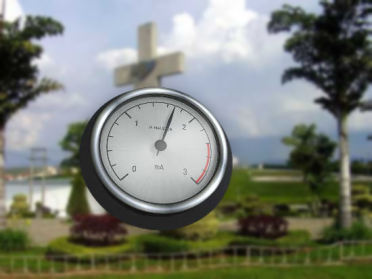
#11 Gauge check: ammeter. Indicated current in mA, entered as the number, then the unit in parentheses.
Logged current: 1.7 (mA)
